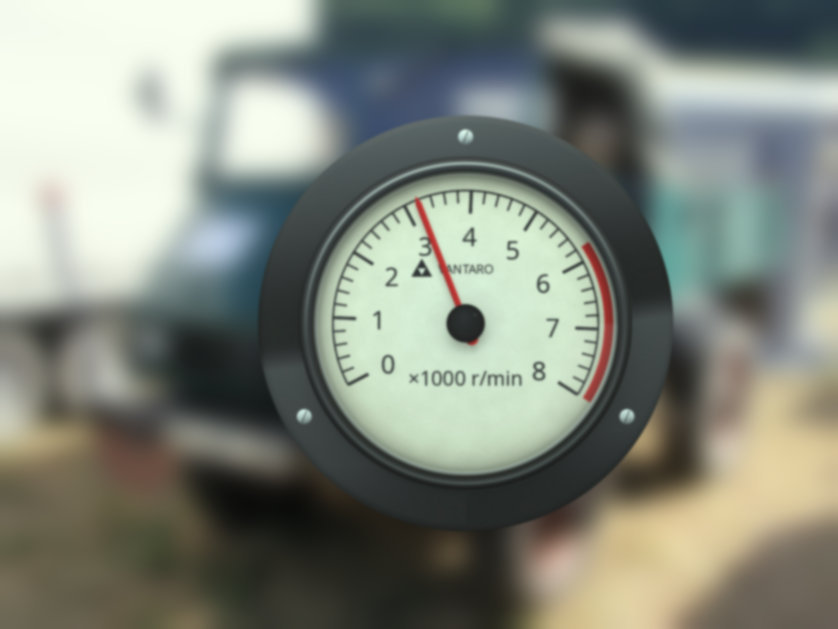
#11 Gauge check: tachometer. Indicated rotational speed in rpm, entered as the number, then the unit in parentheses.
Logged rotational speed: 3200 (rpm)
